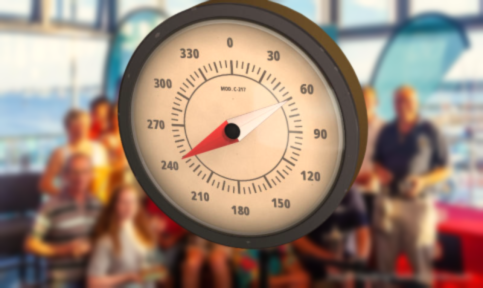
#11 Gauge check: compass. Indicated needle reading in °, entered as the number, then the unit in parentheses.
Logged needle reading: 240 (°)
